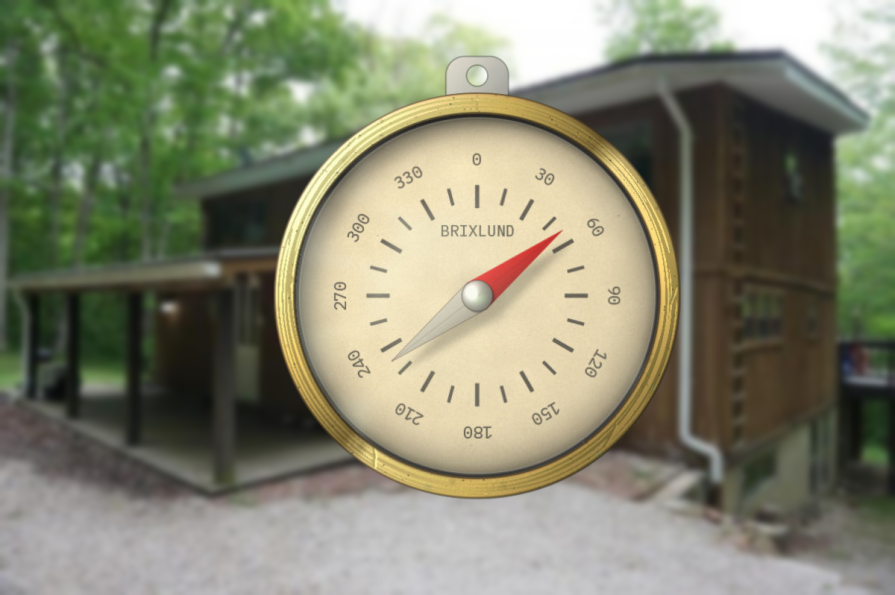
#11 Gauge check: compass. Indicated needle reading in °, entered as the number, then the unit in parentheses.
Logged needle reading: 52.5 (°)
